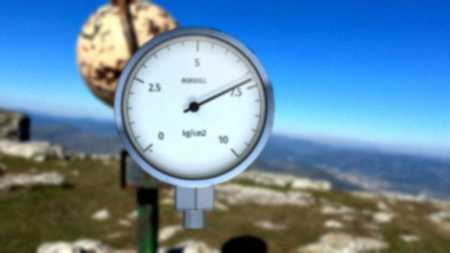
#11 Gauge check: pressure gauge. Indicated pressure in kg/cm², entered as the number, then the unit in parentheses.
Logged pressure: 7.25 (kg/cm²)
